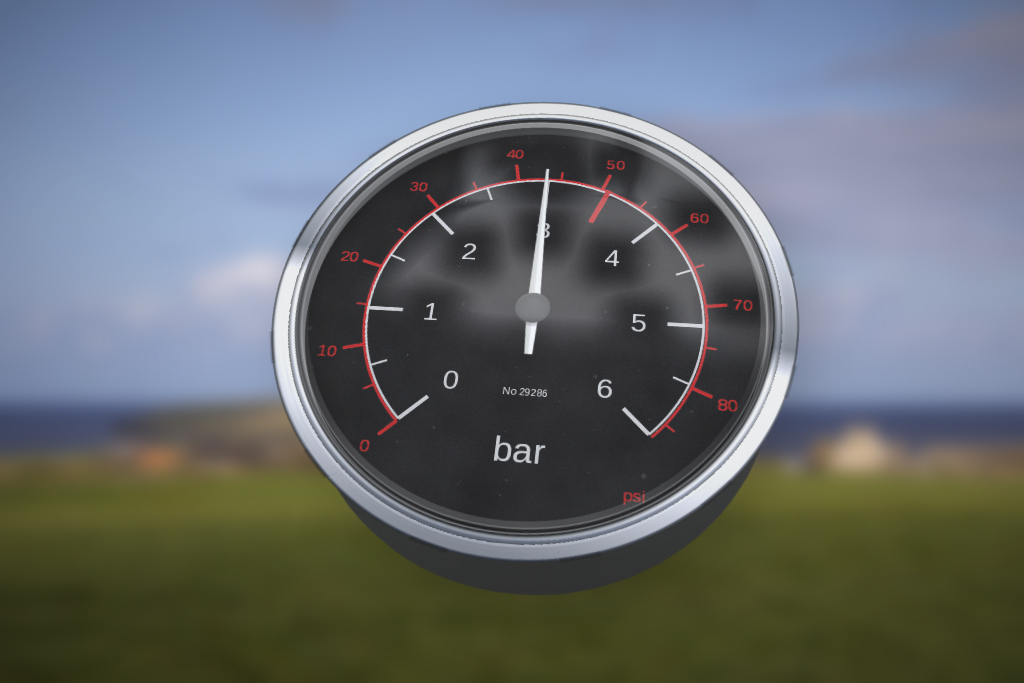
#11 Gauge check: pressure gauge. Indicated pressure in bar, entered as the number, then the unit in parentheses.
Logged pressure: 3 (bar)
